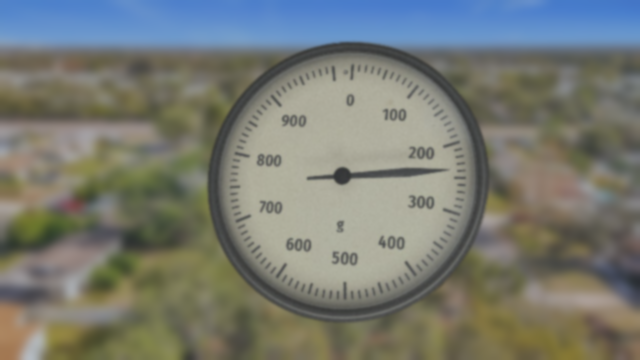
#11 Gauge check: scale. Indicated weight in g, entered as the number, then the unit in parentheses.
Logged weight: 240 (g)
